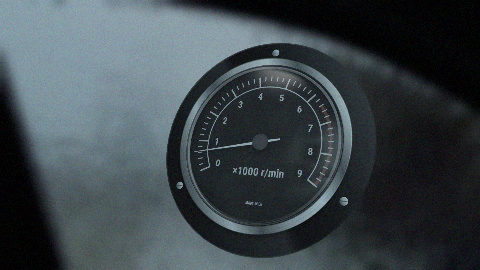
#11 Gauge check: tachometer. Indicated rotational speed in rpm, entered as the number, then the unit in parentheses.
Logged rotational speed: 600 (rpm)
